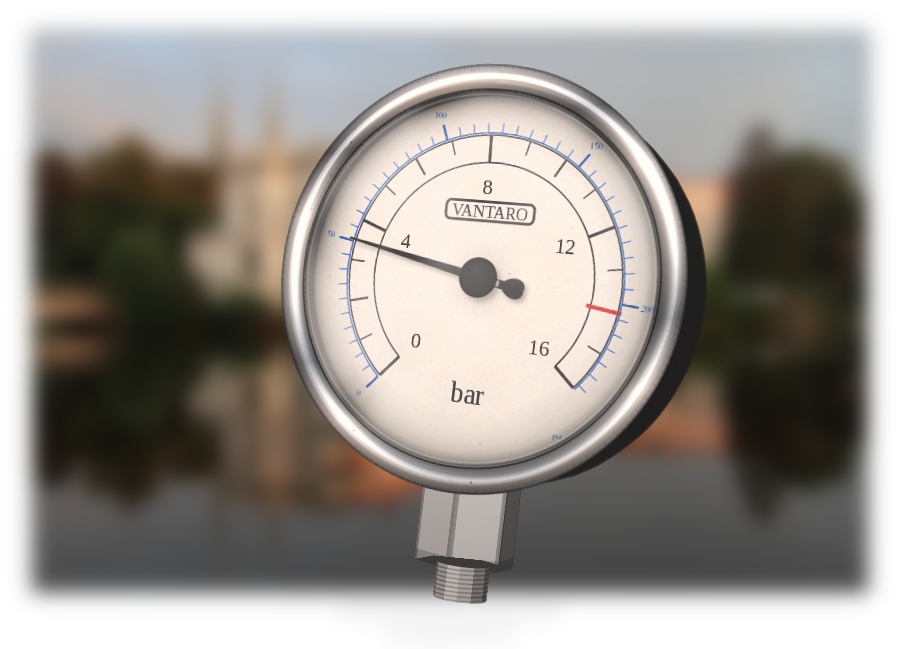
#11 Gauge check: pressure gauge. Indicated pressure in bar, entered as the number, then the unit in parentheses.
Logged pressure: 3.5 (bar)
